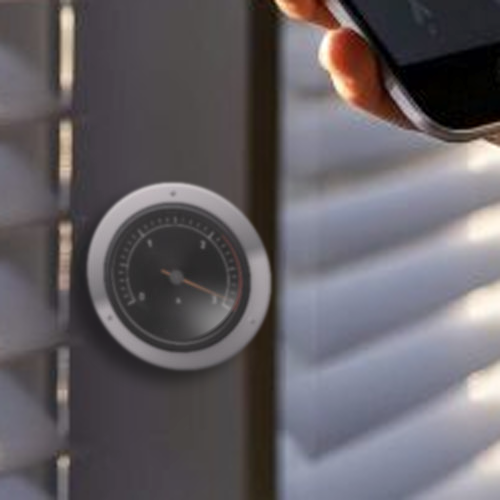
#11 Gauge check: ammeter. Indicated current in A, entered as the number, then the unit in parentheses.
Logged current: 2.9 (A)
